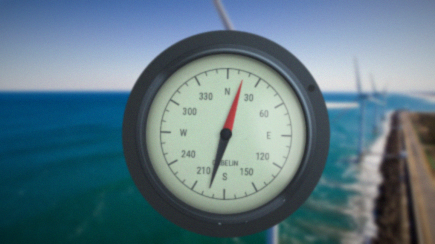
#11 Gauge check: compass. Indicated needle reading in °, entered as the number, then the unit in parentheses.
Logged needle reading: 15 (°)
